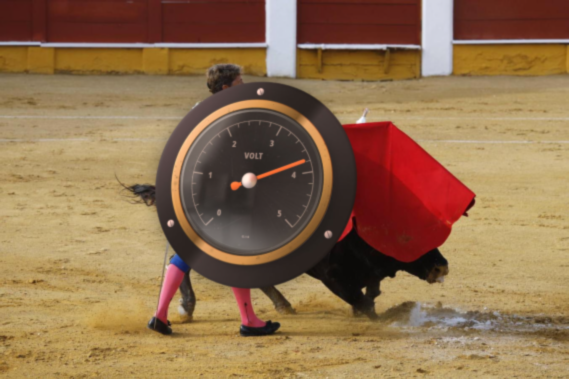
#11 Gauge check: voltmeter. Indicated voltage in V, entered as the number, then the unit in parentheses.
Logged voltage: 3.8 (V)
